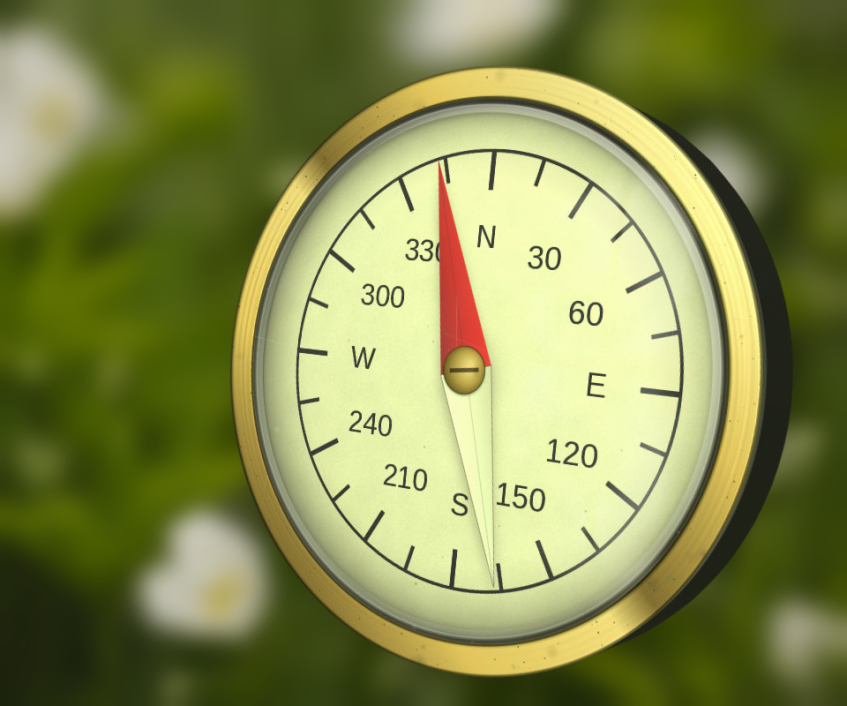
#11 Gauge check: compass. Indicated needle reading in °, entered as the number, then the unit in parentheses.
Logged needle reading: 345 (°)
